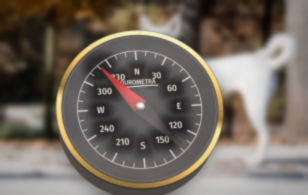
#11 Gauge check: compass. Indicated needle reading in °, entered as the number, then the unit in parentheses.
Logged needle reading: 320 (°)
